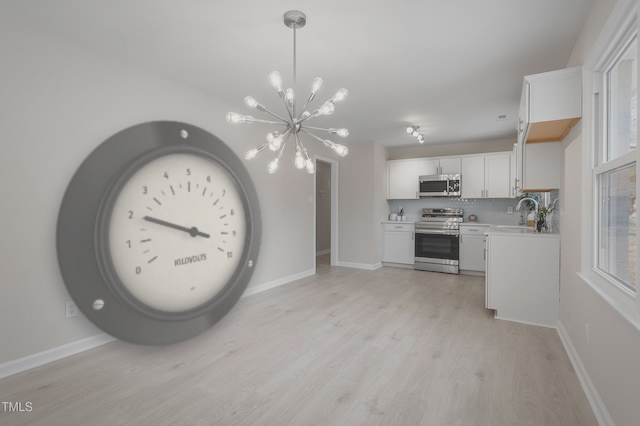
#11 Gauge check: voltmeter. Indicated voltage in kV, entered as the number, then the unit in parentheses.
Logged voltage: 2 (kV)
